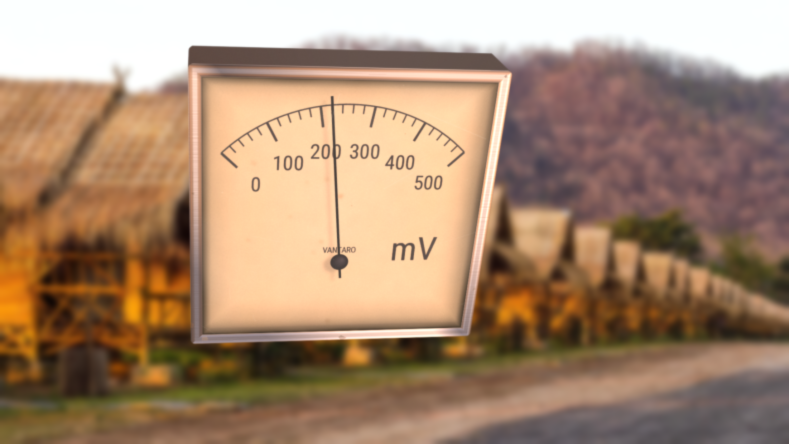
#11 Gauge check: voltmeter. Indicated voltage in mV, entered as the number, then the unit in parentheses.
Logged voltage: 220 (mV)
